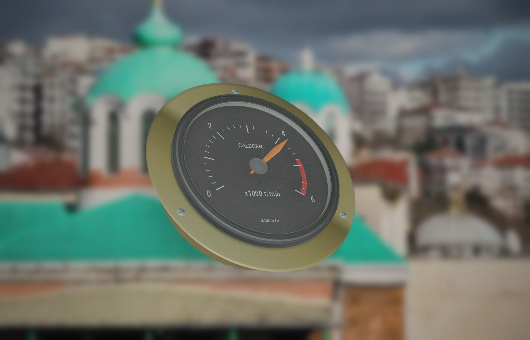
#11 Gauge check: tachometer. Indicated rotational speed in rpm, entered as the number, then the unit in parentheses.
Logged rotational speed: 4200 (rpm)
